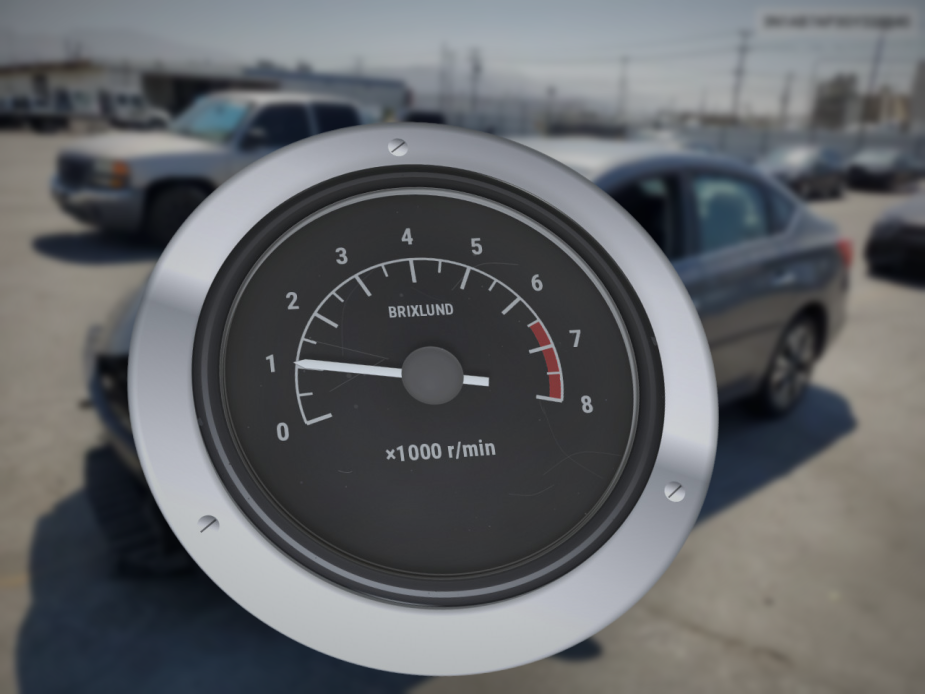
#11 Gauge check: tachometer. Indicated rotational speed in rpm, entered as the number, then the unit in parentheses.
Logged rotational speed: 1000 (rpm)
